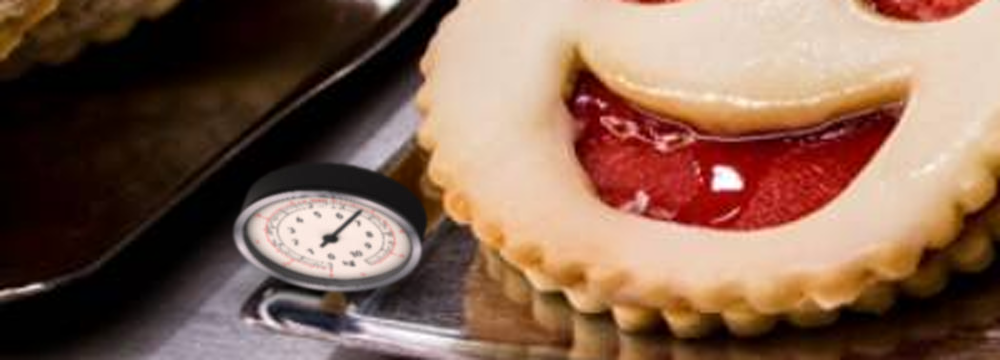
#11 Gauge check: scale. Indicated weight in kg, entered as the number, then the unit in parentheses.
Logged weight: 6.5 (kg)
